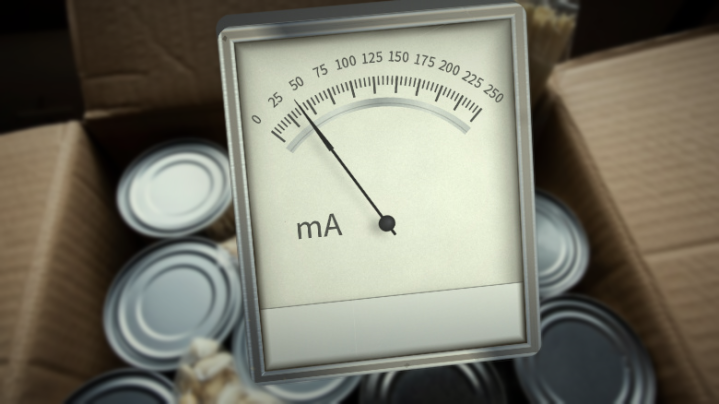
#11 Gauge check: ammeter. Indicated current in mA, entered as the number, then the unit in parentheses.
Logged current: 40 (mA)
